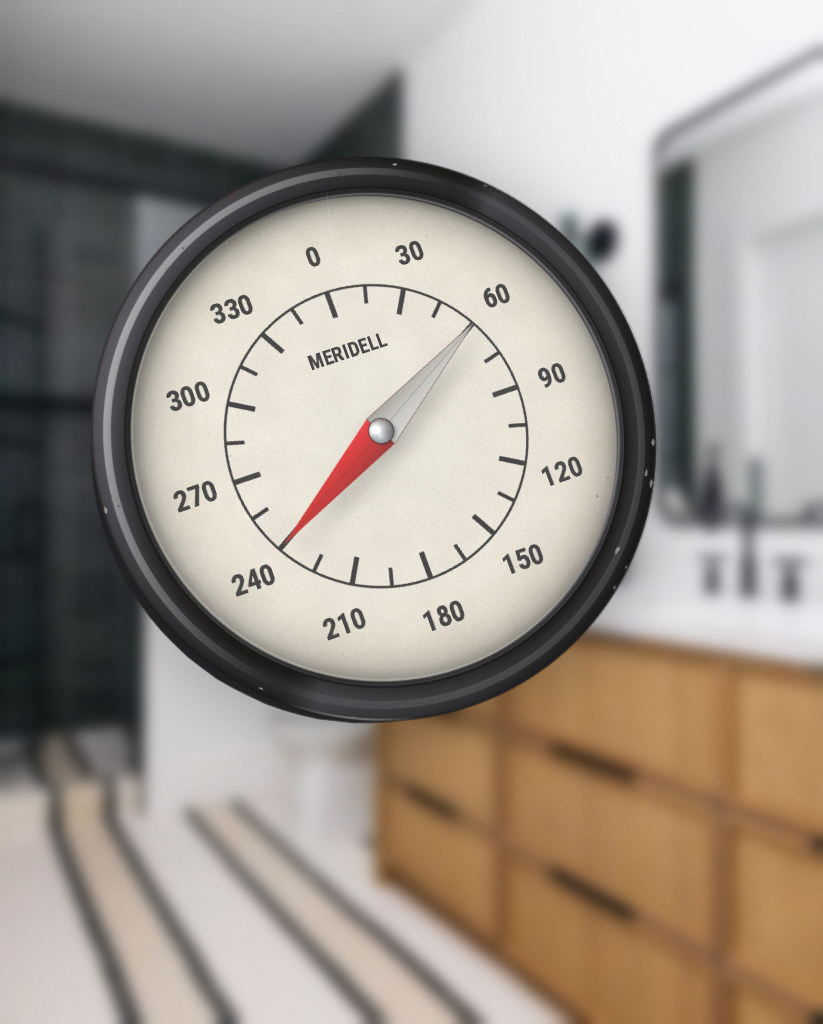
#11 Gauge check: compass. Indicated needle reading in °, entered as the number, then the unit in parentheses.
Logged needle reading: 240 (°)
